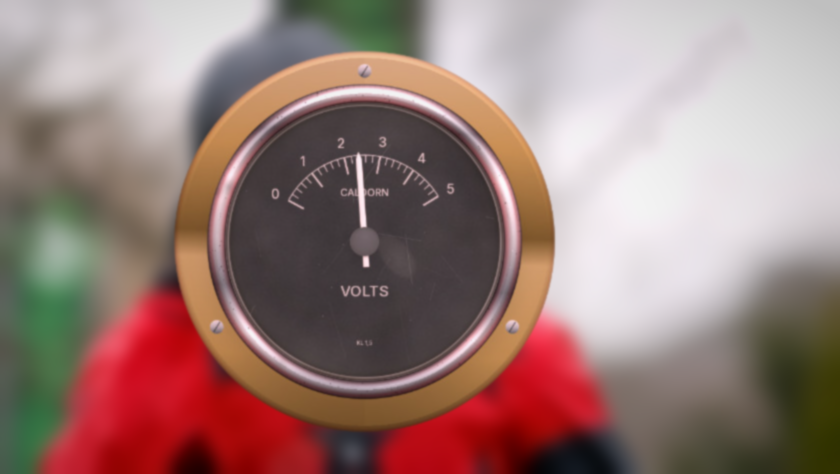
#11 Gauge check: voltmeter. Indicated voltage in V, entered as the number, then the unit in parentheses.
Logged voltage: 2.4 (V)
